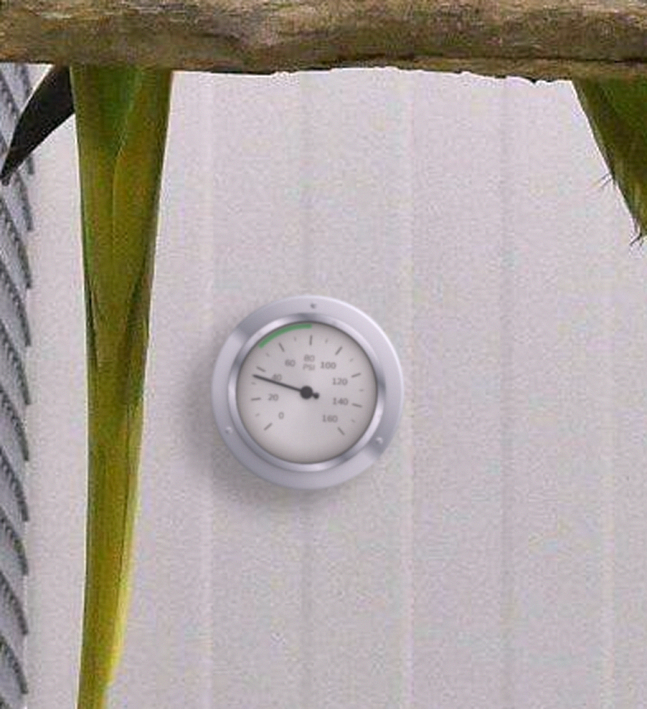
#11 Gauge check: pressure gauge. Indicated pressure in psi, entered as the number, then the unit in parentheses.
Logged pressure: 35 (psi)
